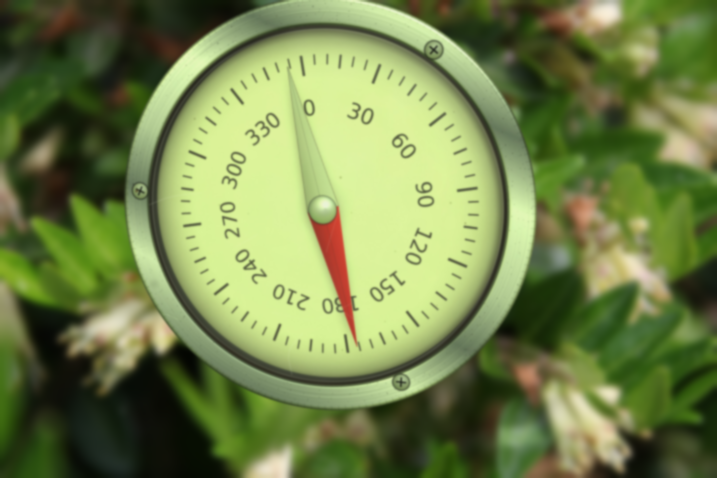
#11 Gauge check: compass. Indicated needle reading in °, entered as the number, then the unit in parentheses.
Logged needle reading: 175 (°)
